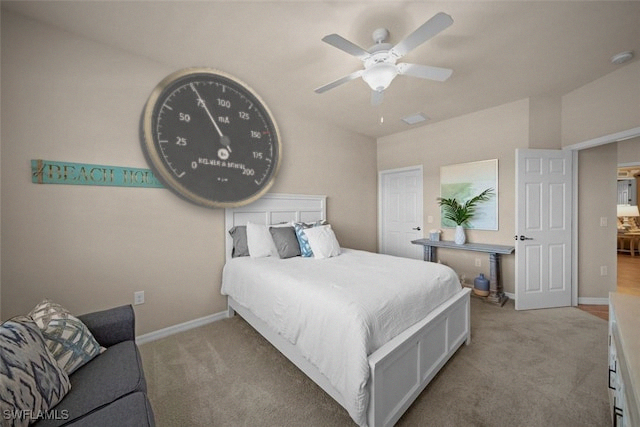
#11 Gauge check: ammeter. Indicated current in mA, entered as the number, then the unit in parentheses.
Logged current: 75 (mA)
